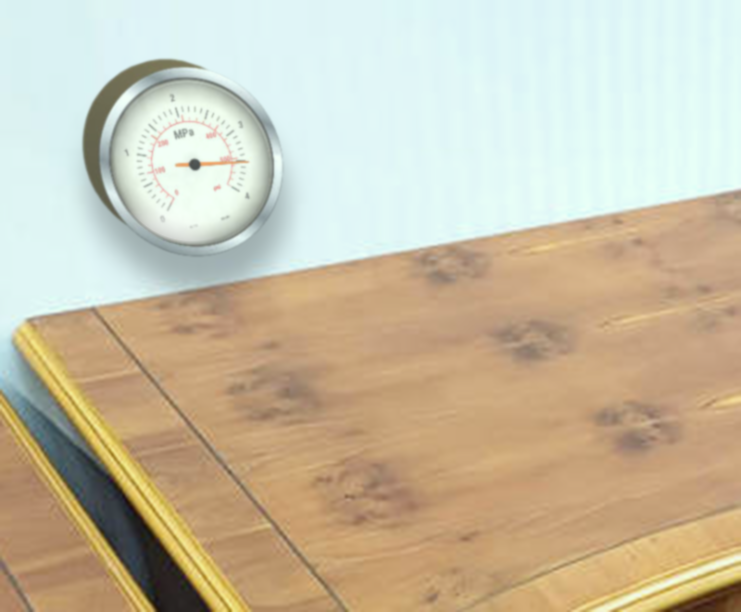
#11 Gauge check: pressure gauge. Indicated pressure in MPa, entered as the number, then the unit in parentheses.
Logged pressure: 3.5 (MPa)
